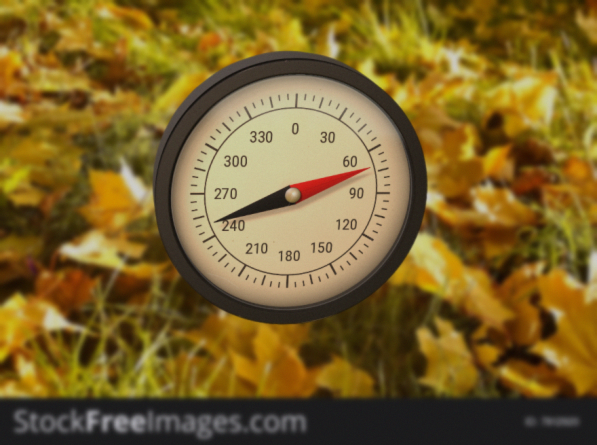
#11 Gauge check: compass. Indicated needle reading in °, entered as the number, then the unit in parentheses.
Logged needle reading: 70 (°)
